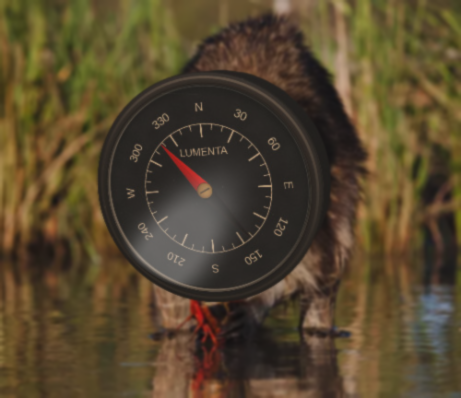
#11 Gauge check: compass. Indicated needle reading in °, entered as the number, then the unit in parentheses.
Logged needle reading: 320 (°)
